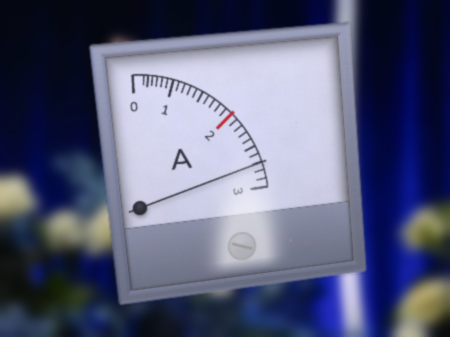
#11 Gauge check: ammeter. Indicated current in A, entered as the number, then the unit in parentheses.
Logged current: 2.7 (A)
